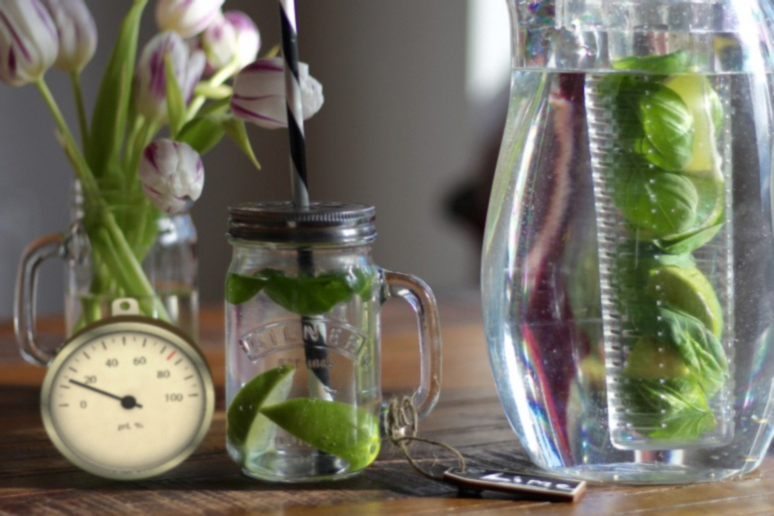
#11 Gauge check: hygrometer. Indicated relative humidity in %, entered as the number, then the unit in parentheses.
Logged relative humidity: 15 (%)
